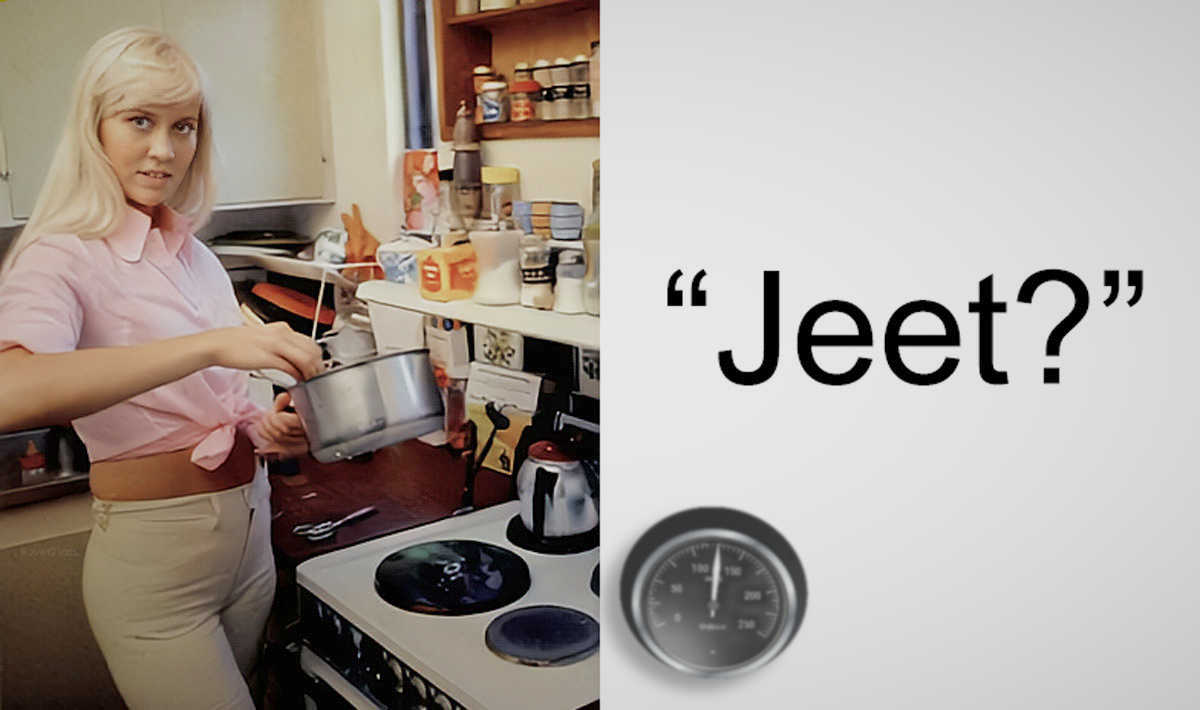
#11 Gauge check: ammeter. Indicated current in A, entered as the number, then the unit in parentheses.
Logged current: 125 (A)
